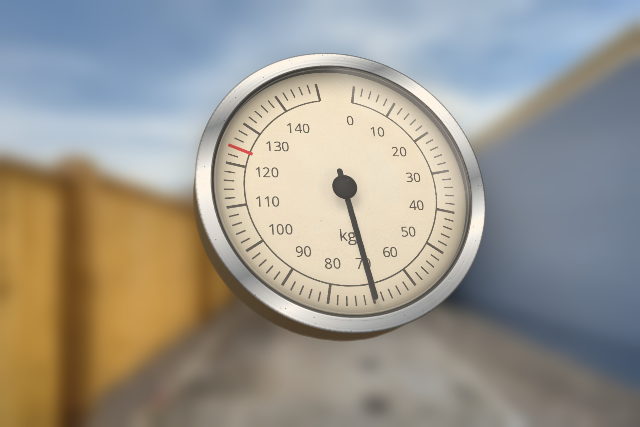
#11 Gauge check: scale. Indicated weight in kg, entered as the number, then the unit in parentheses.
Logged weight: 70 (kg)
